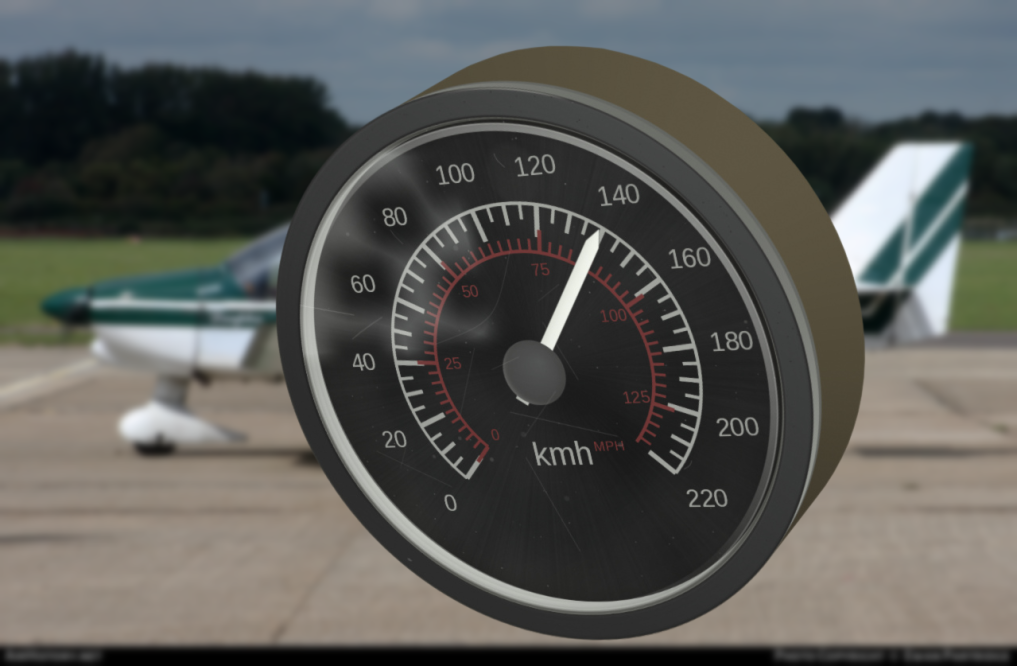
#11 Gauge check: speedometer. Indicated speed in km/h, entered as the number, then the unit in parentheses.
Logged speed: 140 (km/h)
